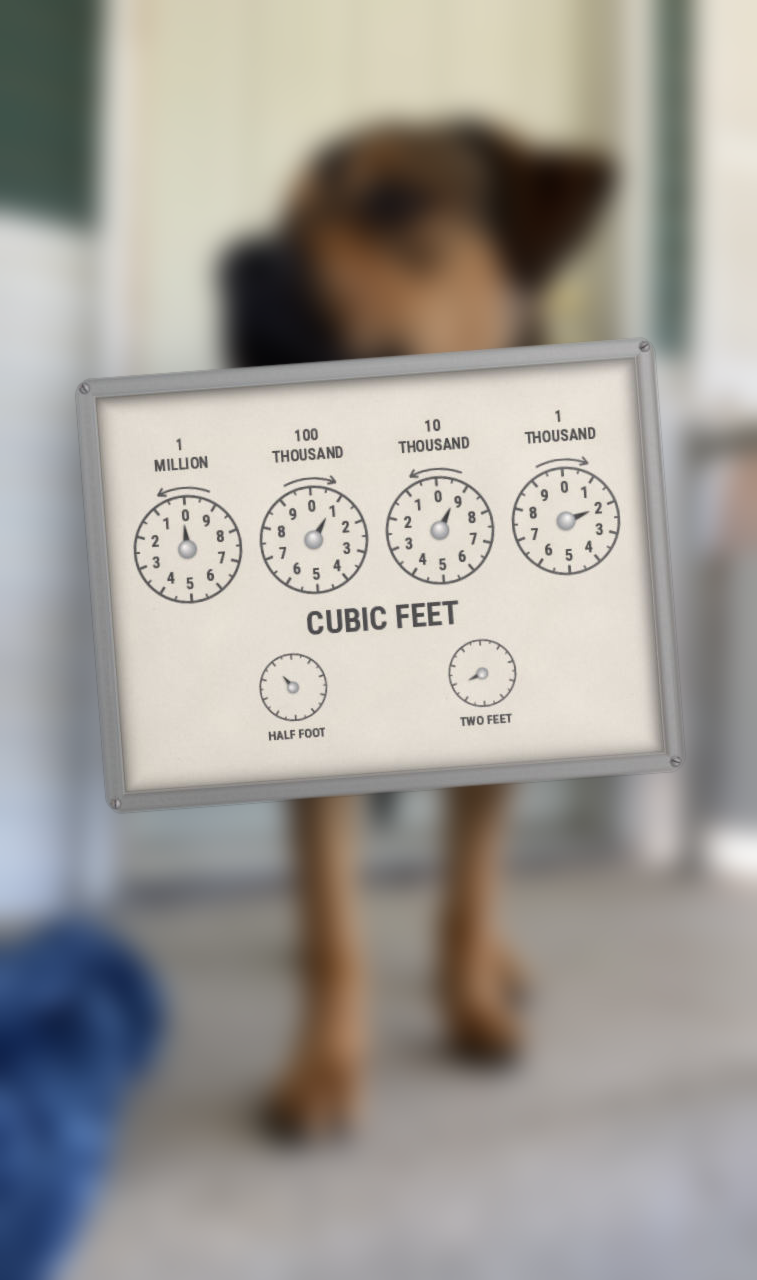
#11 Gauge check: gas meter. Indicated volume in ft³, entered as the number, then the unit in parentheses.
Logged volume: 9200 (ft³)
